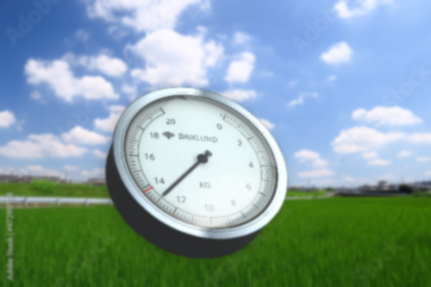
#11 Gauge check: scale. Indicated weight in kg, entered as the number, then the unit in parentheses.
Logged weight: 13 (kg)
